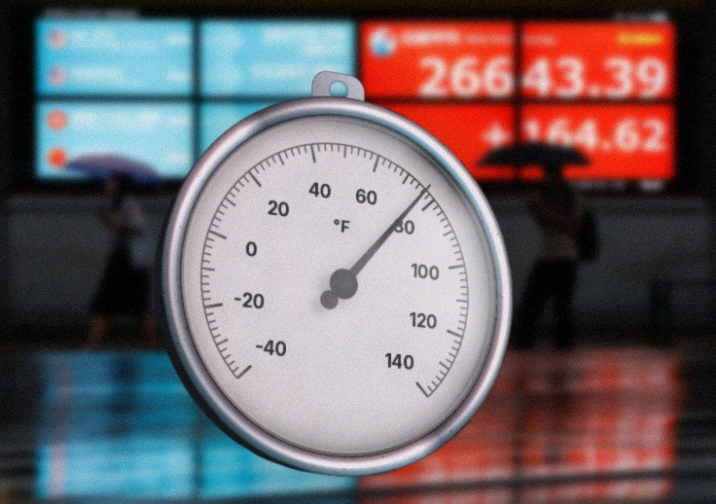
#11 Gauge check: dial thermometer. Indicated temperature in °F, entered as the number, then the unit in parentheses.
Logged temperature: 76 (°F)
